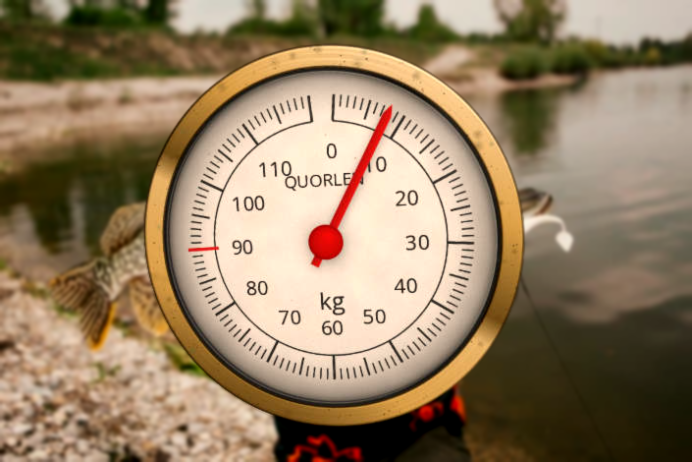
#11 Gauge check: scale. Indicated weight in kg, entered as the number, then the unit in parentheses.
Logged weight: 8 (kg)
